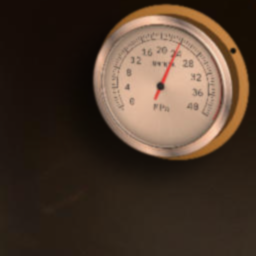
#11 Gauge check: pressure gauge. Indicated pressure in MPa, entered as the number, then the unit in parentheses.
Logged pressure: 24 (MPa)
